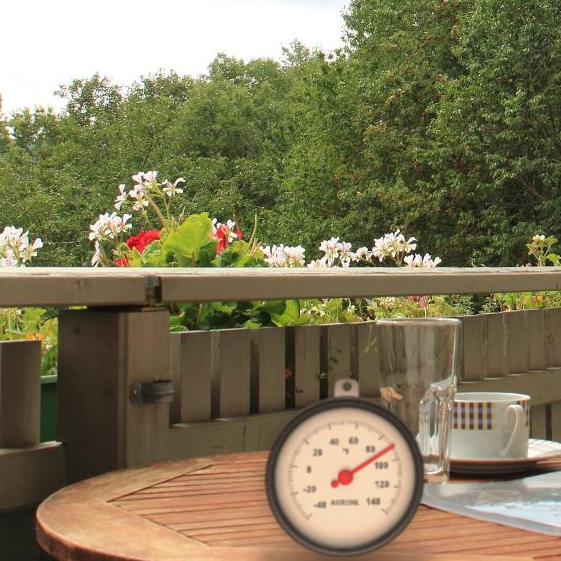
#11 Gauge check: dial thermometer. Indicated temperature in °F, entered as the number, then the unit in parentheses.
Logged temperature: 90 (°F)
